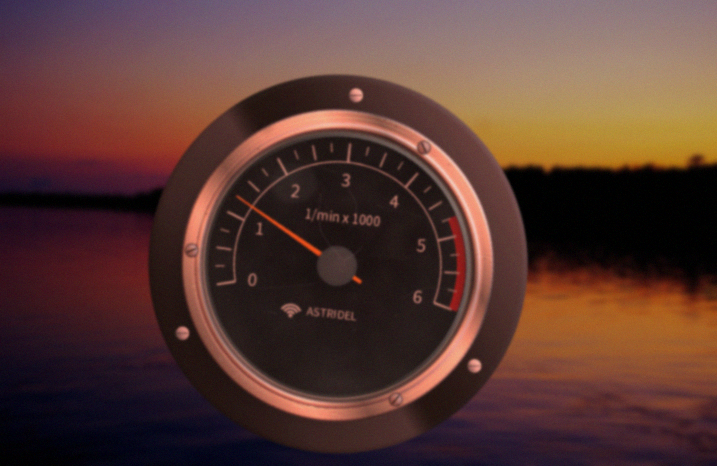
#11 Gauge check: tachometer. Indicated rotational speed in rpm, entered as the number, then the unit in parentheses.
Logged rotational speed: 1250 (rpm)
